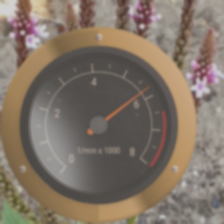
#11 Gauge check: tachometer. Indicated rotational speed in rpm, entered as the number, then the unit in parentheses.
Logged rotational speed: 5750 (rpm)
